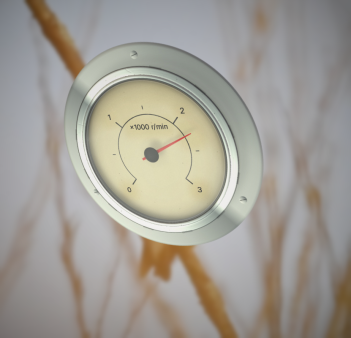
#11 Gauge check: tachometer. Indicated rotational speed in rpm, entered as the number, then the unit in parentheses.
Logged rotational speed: 2250 (rpm)
